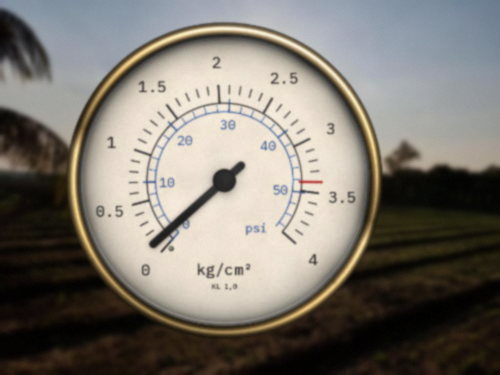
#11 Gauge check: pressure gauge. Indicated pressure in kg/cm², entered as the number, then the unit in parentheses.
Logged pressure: 0.1 (kg/cm²)
